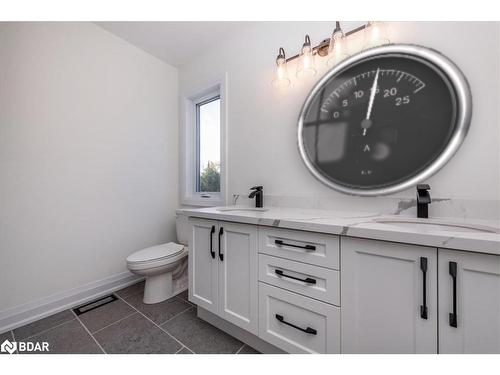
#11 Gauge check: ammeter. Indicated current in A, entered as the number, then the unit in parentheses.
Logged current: 15 (A)
